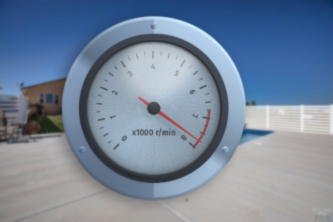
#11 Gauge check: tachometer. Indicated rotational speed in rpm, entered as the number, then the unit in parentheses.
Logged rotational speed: 7750 (rpm)
